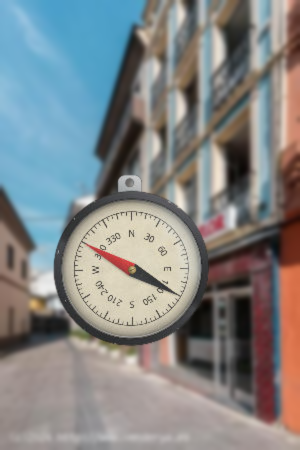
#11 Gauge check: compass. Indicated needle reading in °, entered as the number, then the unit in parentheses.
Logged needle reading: 300 (°)
